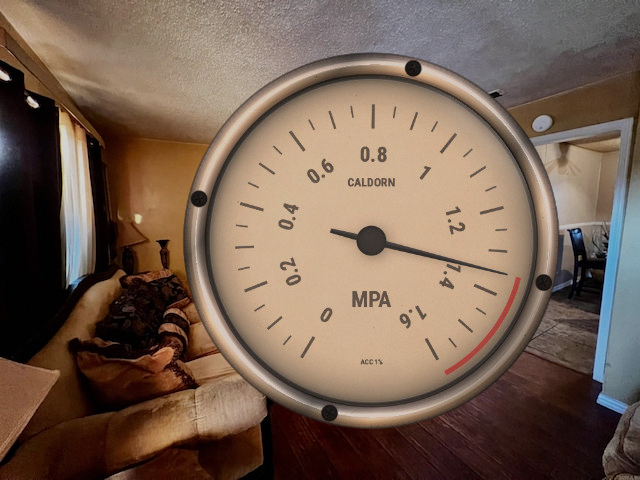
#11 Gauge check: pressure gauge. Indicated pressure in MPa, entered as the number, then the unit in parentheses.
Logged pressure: 1.35 (MPa)
